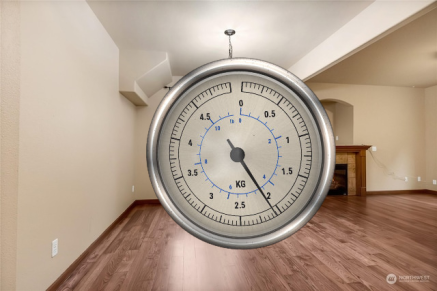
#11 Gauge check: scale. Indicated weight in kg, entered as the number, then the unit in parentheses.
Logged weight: 2.05 (kg)
